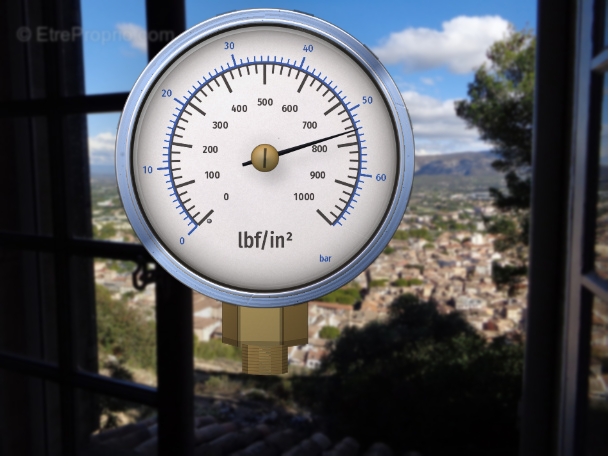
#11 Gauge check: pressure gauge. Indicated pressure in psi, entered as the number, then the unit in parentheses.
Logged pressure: 770 (psi)
